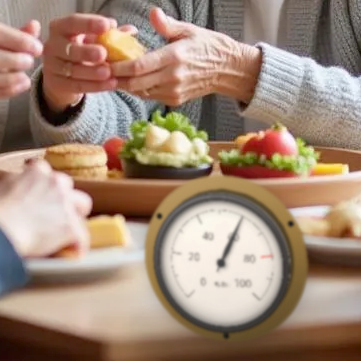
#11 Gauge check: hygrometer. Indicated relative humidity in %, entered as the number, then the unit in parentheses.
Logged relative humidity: 60 (%)
